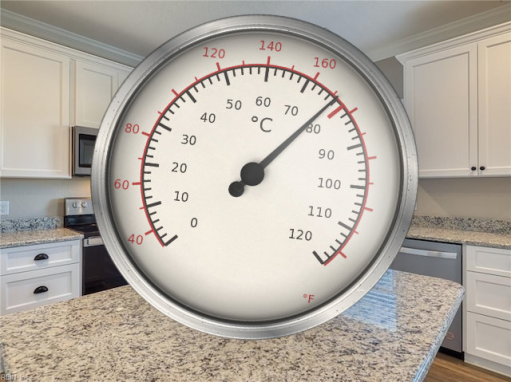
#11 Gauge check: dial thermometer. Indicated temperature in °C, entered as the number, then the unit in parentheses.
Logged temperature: 78 (°C)
